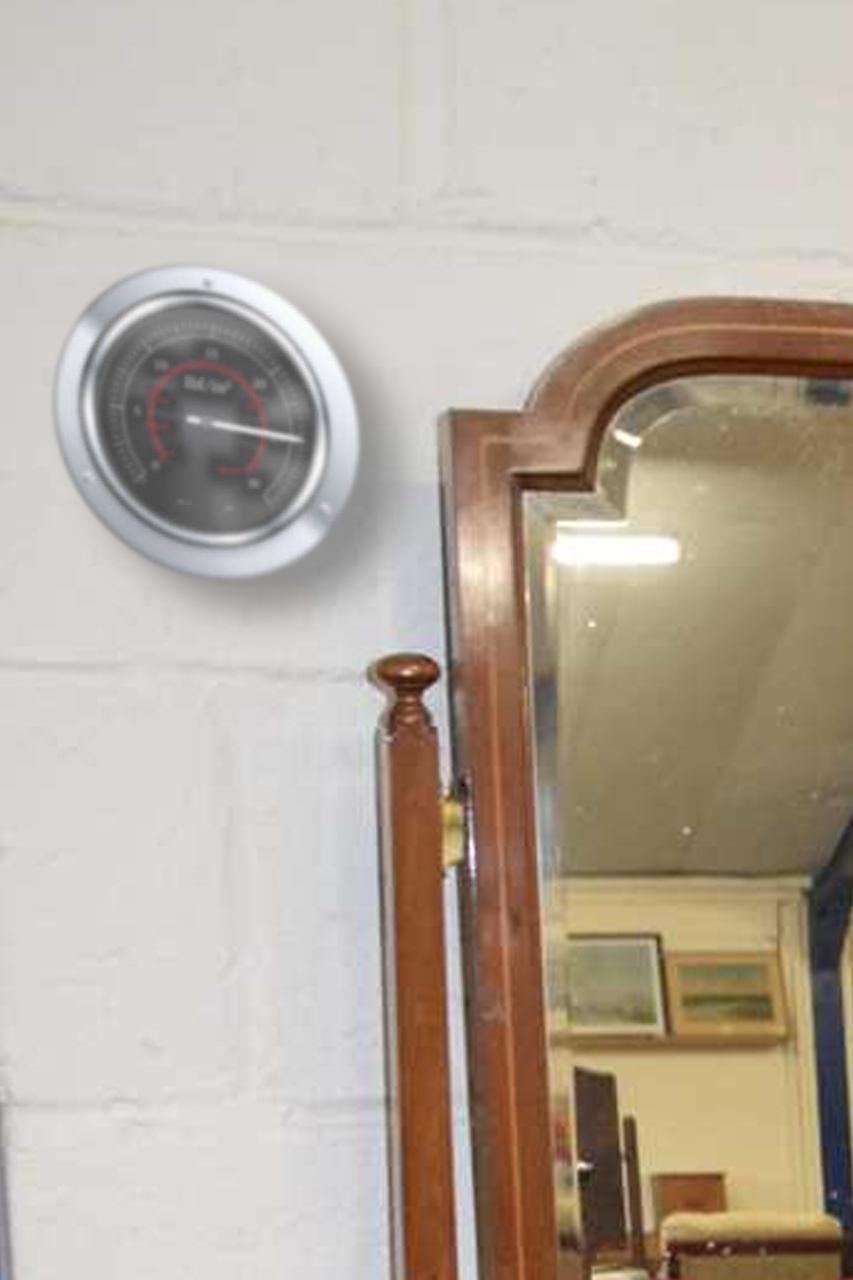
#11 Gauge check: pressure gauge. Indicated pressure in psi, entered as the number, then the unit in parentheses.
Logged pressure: 25 (psi)
